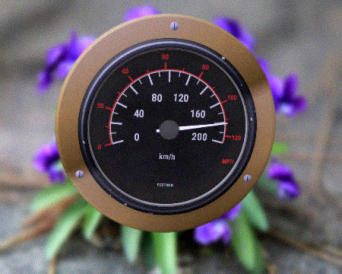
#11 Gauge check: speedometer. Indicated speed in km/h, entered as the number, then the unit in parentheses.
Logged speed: 180 (km/h)
